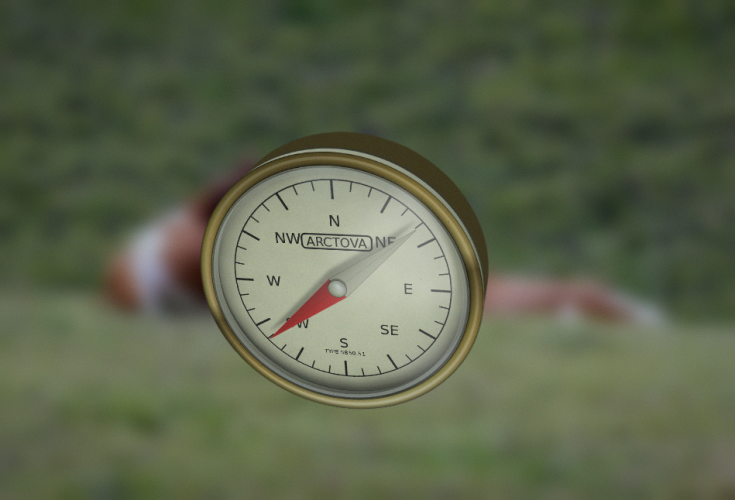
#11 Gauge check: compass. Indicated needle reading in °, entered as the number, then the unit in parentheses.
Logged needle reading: 230 (°)
